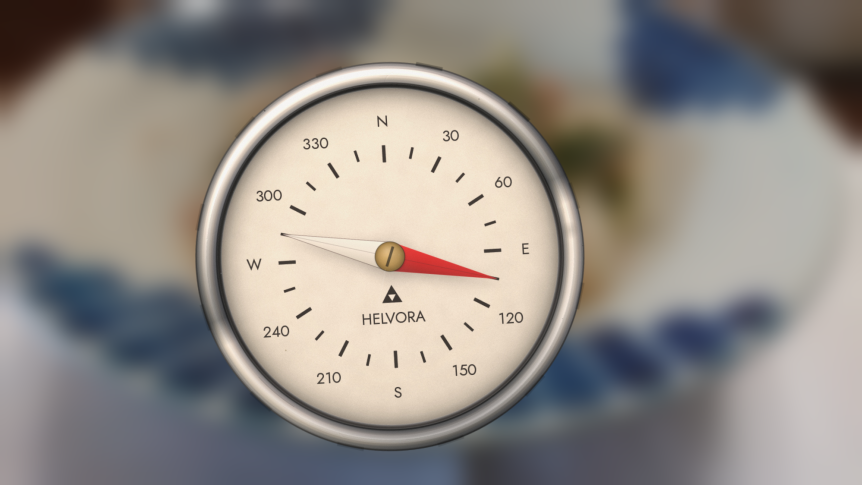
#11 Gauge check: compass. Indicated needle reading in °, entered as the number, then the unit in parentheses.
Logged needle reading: 105 (°)
